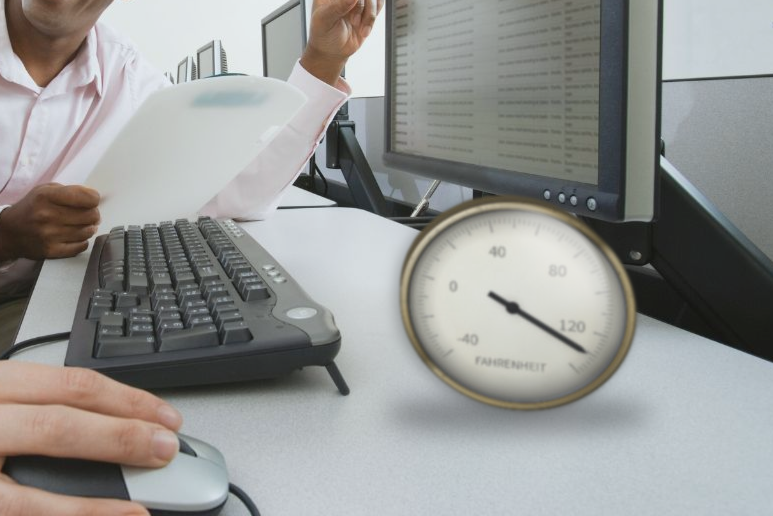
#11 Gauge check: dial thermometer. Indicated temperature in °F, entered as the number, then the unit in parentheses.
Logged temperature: 130 (°F)
